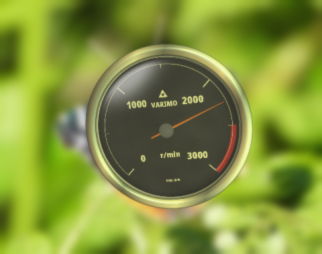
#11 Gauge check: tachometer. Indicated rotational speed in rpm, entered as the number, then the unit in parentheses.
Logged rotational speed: 2250 (rpm)
